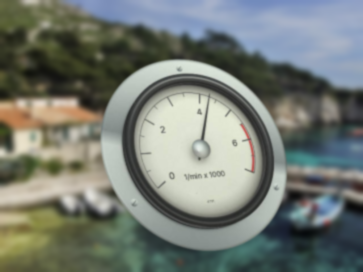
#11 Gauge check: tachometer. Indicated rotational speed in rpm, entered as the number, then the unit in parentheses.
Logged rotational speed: 4250 (rpm)
